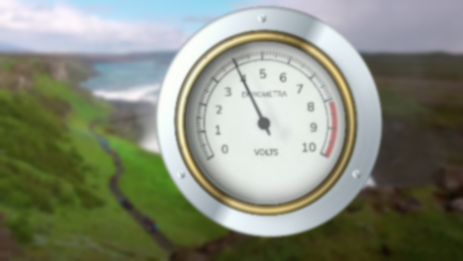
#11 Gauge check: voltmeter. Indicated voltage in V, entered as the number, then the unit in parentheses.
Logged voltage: 4 (V)
